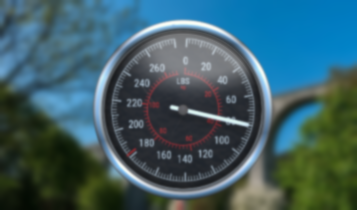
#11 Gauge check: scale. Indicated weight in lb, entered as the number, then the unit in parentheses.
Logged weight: 80 (lb)
